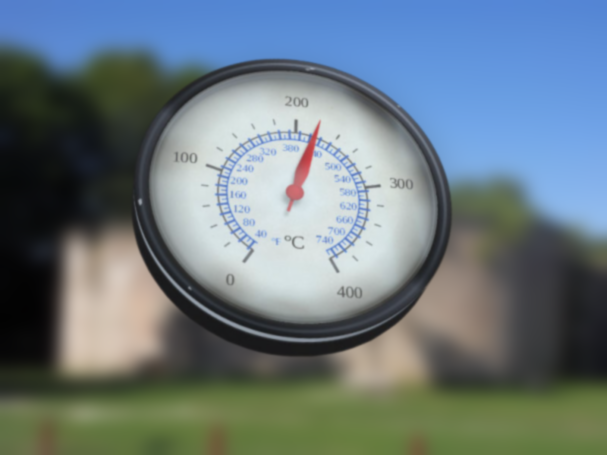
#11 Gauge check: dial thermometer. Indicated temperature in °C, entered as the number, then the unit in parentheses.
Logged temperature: 220 (°C)
